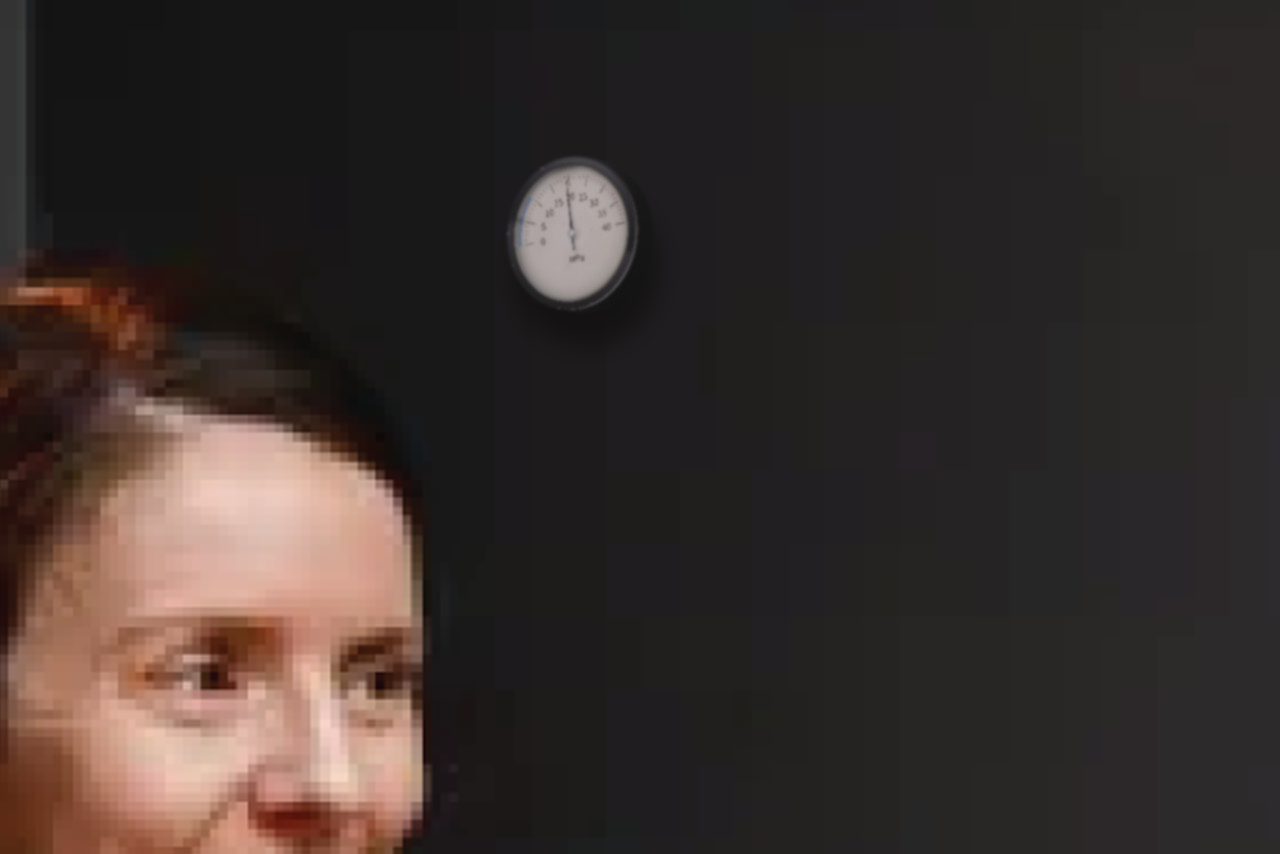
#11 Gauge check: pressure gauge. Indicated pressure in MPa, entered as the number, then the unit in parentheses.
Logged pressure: 20 (MPa)
